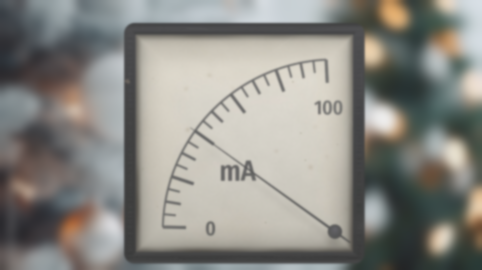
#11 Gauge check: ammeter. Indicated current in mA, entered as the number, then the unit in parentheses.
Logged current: 40 (mA)
